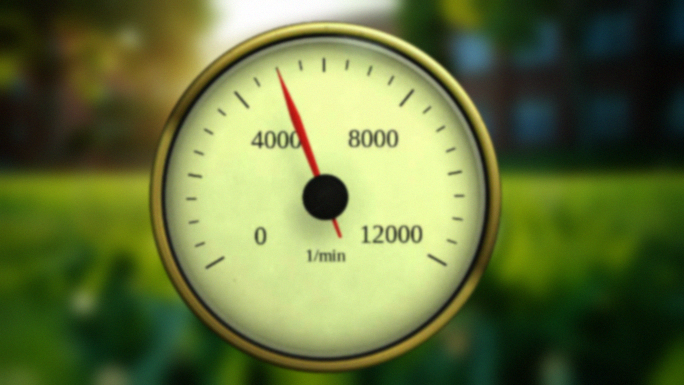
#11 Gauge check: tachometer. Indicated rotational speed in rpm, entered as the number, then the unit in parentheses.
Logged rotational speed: 5000 (rpm)
